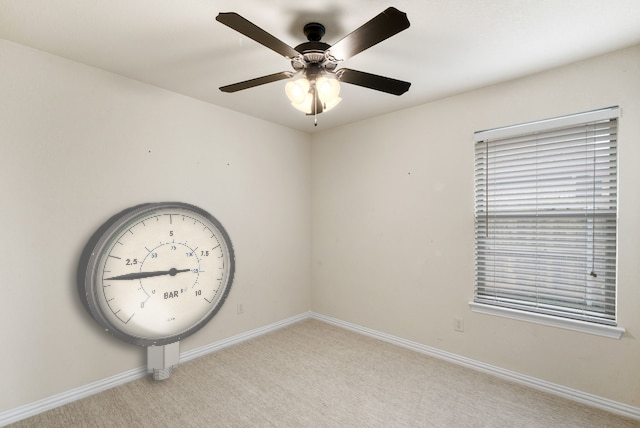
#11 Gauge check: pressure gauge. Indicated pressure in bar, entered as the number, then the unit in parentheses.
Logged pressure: 1.75 (bar)
